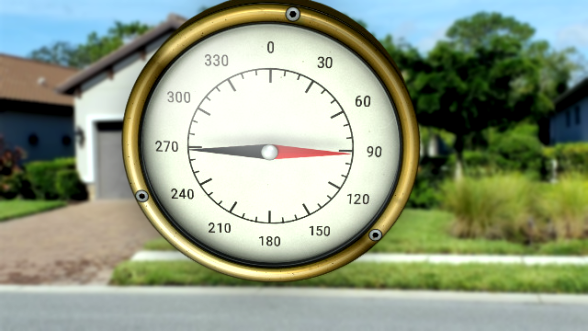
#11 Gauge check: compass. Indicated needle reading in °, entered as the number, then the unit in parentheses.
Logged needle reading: 90 (°)
